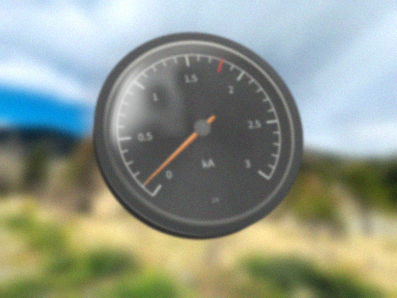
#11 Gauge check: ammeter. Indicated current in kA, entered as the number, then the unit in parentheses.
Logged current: 0.1 (kA)
